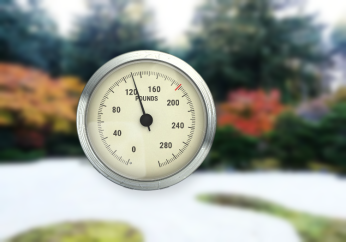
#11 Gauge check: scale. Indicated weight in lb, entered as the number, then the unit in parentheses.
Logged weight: 130 (lb)
